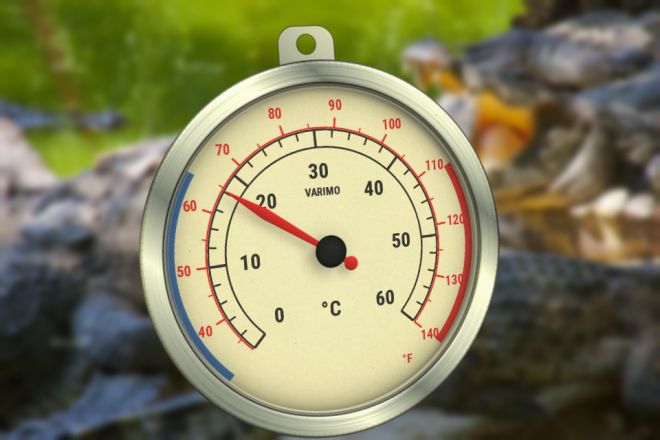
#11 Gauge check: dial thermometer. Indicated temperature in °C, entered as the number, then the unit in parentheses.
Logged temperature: 18 (°C)
